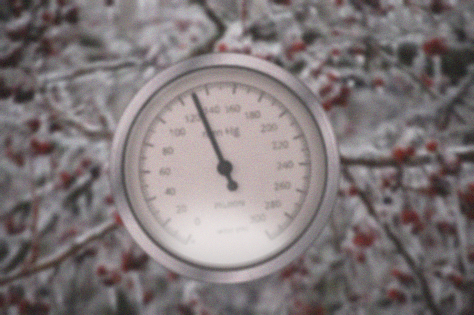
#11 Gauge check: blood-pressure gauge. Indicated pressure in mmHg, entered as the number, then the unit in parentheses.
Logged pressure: 130 (mmHg)
